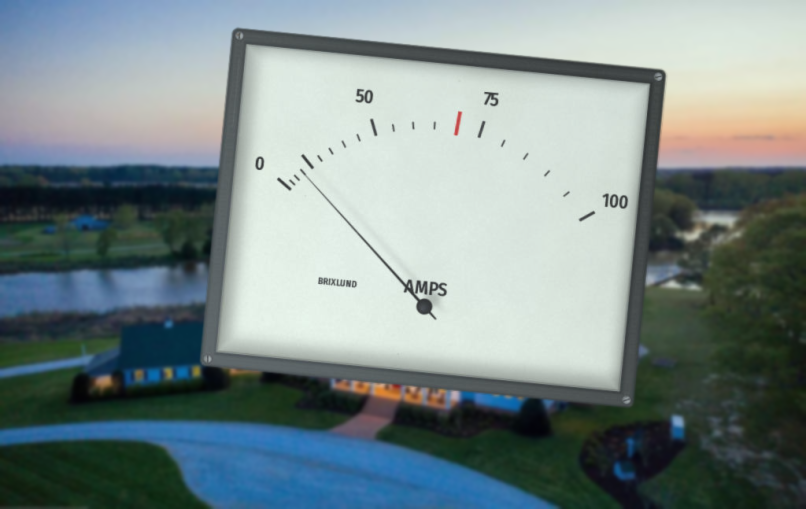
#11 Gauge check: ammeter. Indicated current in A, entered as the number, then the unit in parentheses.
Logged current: 20 (A)
